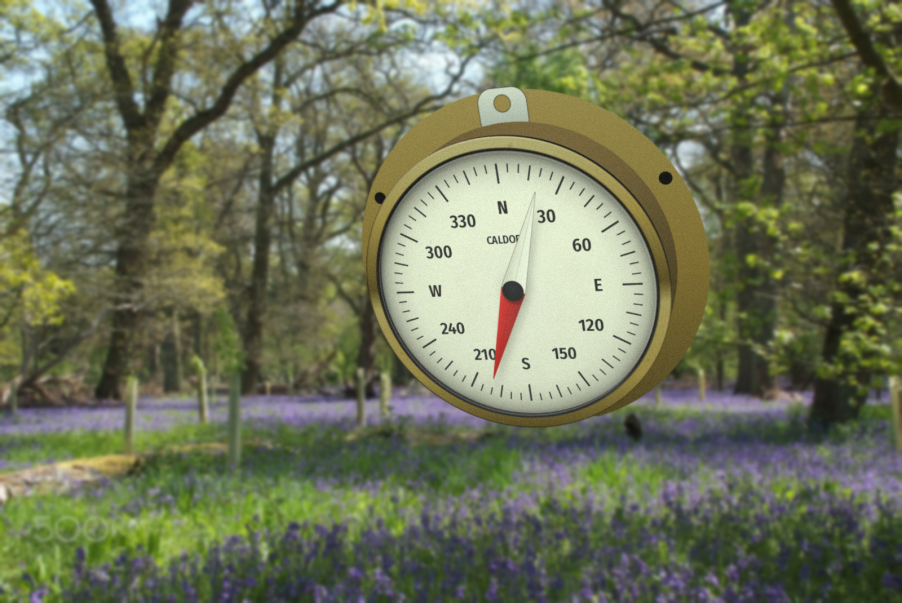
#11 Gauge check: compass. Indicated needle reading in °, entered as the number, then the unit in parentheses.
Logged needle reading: 200 (°)
